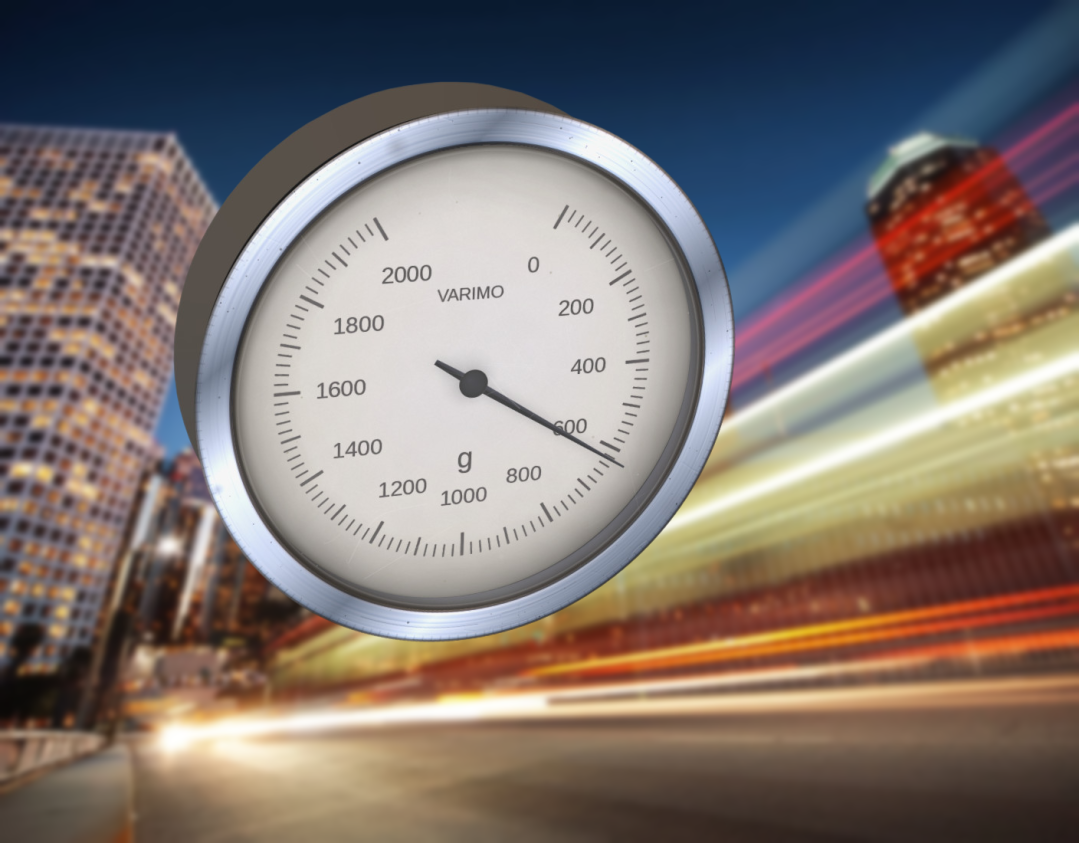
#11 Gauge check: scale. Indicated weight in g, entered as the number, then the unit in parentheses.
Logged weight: 620 (g)
